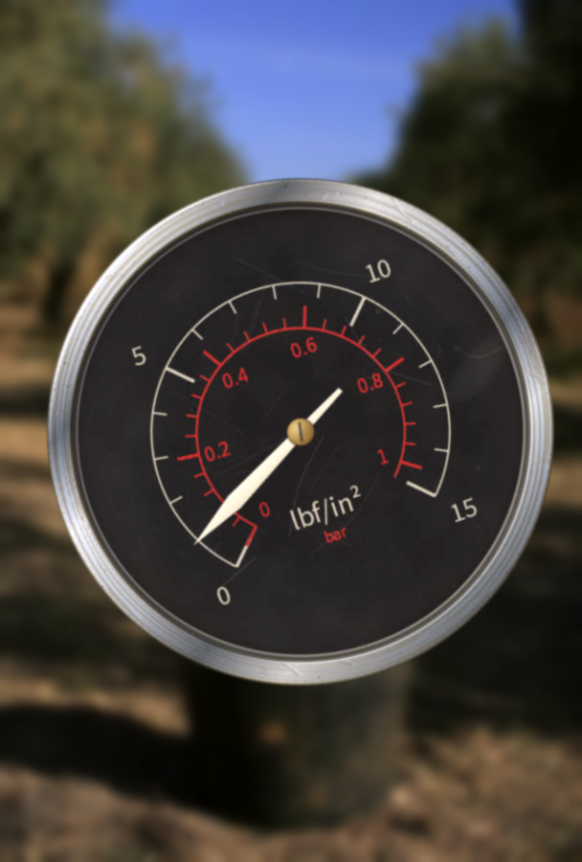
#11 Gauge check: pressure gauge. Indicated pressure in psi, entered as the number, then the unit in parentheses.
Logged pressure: 1 (psi)
